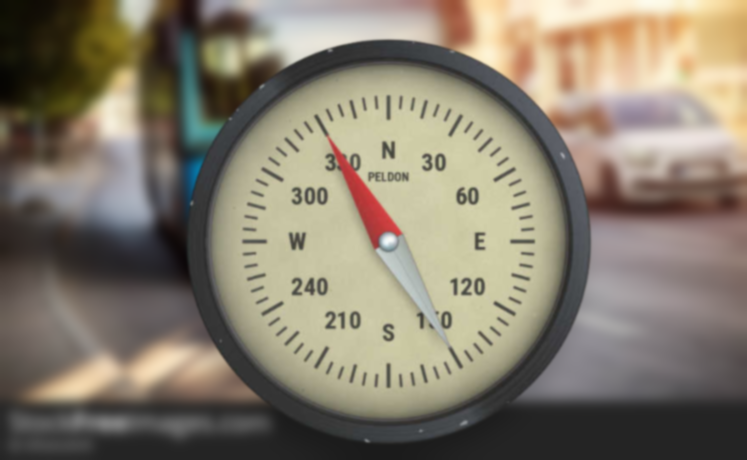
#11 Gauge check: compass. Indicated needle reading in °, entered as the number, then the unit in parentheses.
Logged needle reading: 330 (°)
